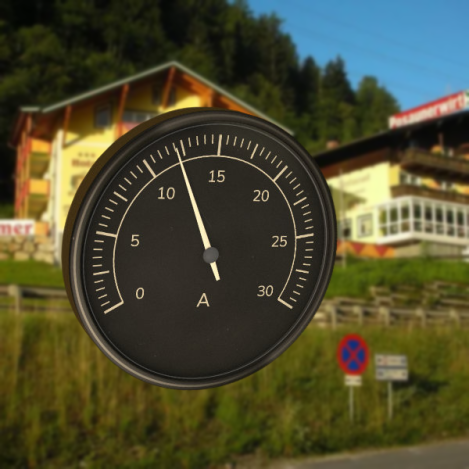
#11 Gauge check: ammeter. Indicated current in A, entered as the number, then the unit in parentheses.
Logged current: 12 (A)
